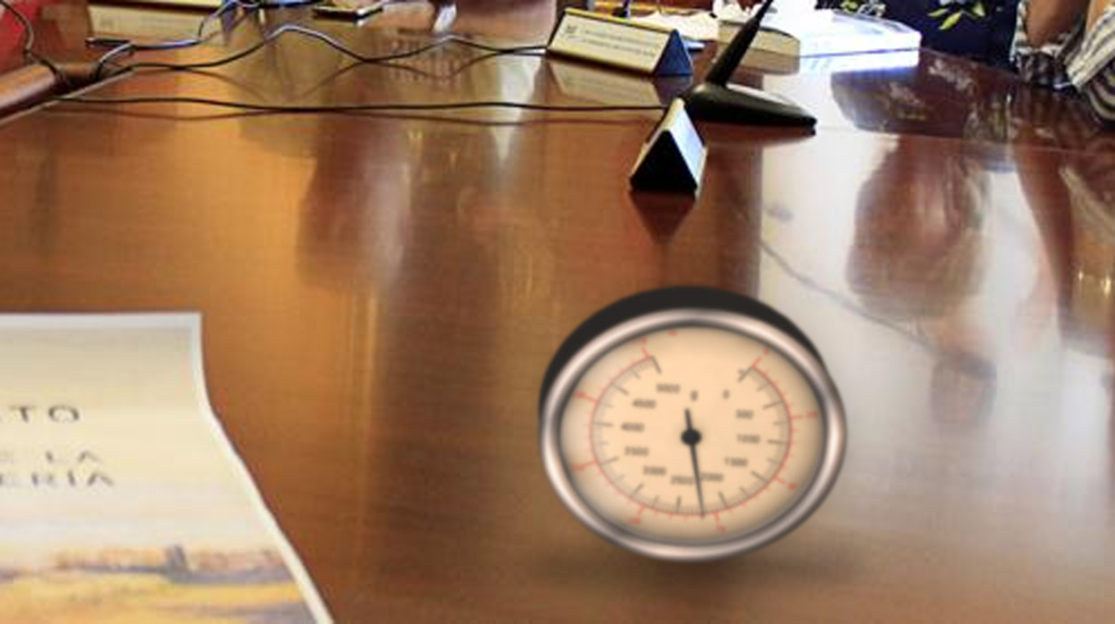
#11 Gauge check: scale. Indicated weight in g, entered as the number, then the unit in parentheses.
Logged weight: 2250 (g)
